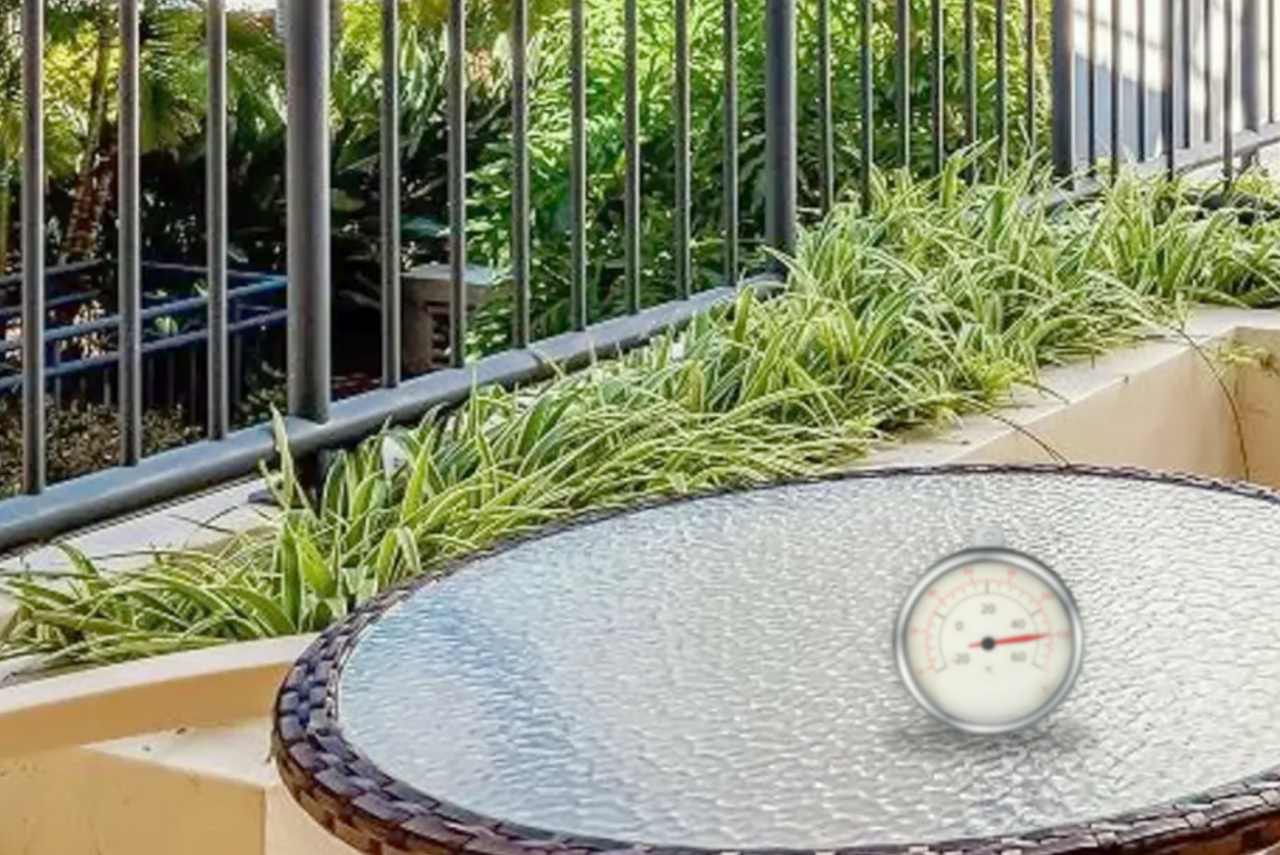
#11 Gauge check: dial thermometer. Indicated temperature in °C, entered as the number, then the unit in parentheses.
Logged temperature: 48 (°C)
